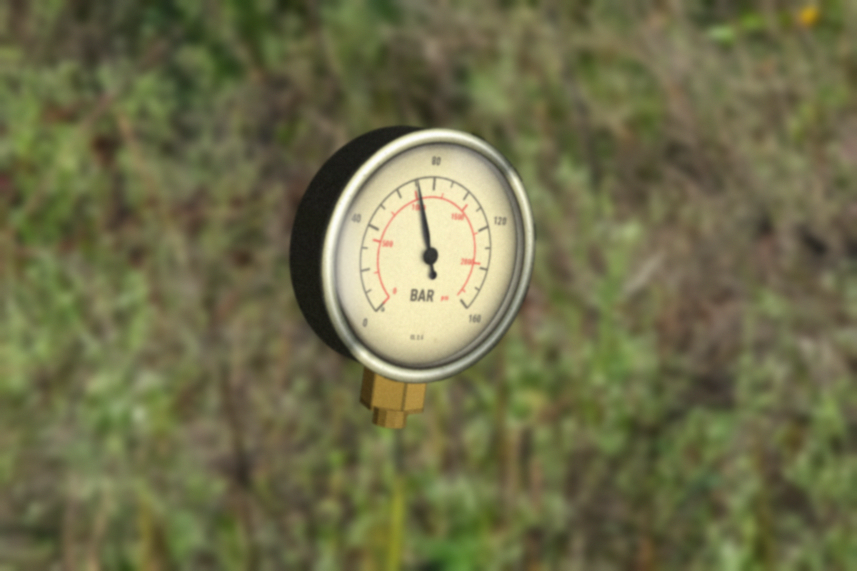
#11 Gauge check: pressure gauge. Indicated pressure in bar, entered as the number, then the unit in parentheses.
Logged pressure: 70 (bar)
